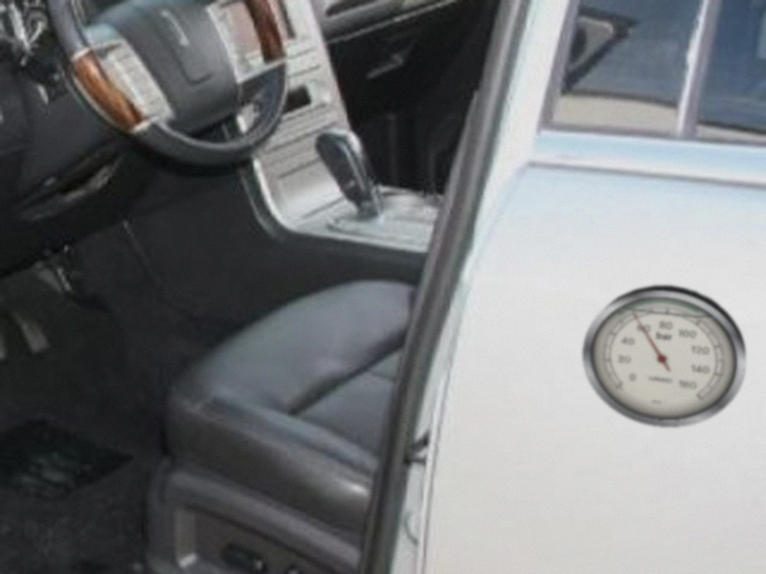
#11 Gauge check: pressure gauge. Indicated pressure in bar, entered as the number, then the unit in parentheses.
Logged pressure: 60 (bar)
